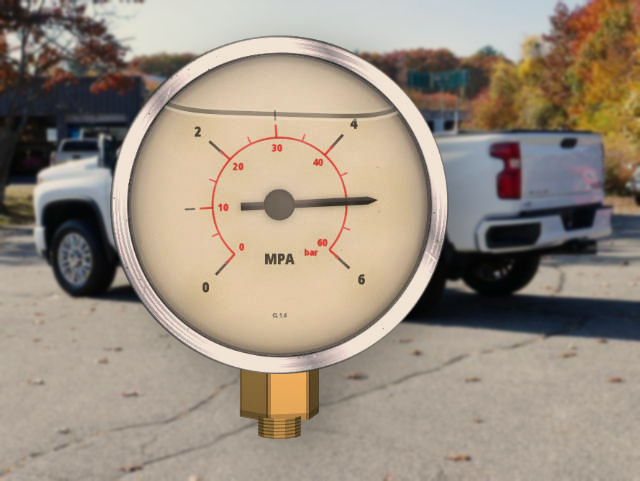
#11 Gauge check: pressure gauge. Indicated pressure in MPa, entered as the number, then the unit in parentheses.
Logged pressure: 5 (MPa)
